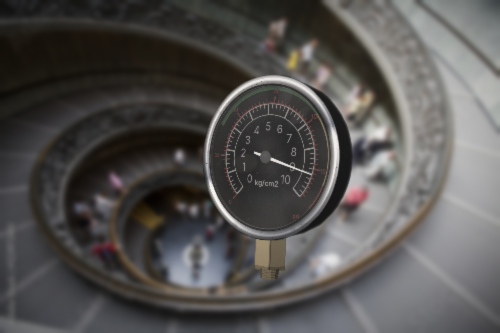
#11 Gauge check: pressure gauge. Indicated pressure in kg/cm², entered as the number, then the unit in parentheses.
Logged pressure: 9 (kg/cm²)
